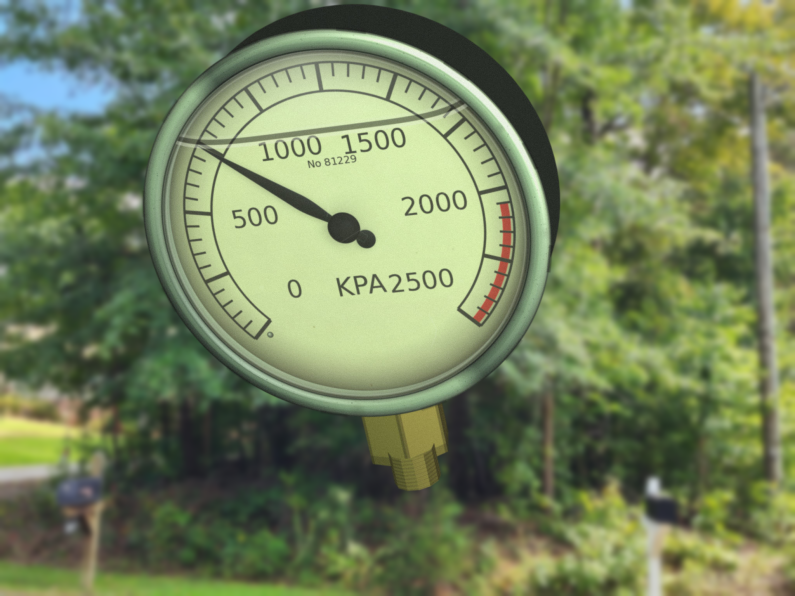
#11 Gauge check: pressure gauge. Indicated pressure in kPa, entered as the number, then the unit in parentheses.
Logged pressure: 750 (kPa)
